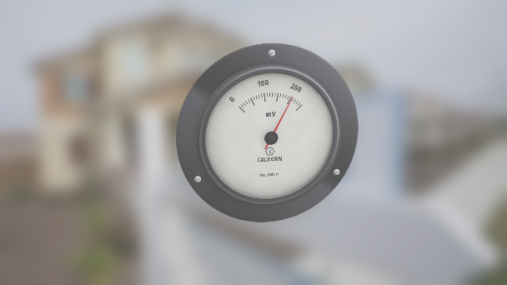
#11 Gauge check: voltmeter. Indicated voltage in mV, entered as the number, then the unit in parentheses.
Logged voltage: 200 (mV)
